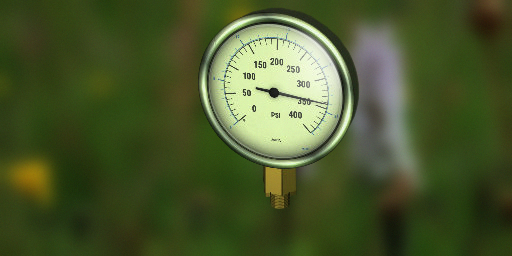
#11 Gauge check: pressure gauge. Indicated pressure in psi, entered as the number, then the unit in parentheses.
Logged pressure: 340 (psi)
